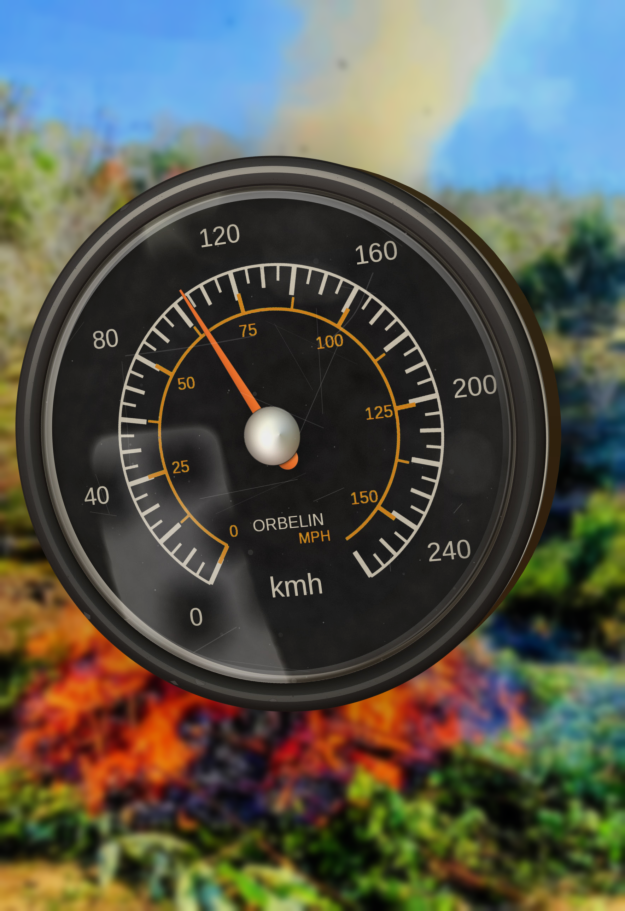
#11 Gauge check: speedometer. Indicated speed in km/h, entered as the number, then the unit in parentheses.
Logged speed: 105 (km/h)
